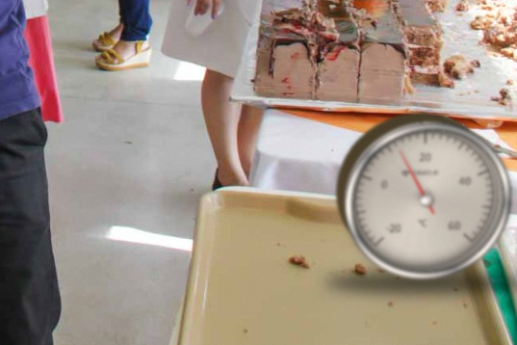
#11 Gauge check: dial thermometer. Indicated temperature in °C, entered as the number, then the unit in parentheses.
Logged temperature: 12 (°C)
